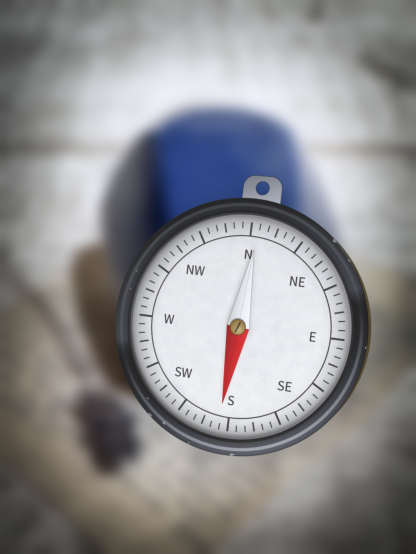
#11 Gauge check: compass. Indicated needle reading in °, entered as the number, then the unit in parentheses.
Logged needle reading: 185 (°)
